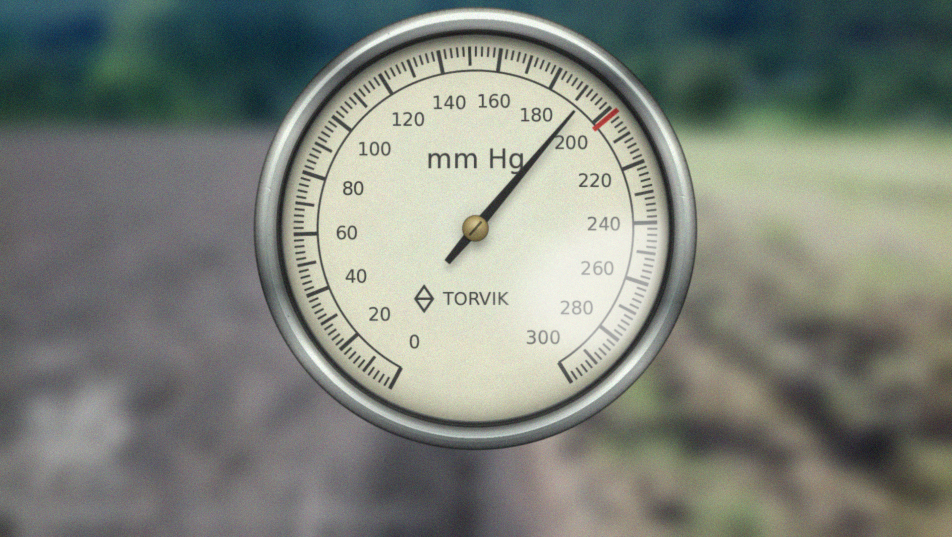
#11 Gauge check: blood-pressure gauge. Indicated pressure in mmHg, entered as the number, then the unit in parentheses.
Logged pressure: 192 (mmHg)
